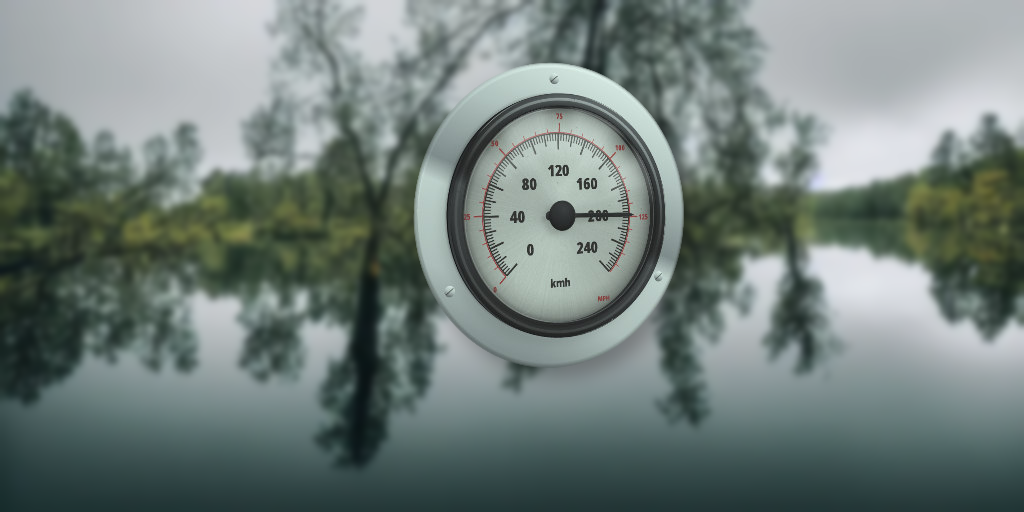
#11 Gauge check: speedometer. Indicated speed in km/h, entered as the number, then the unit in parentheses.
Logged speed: 200 (km/h)
